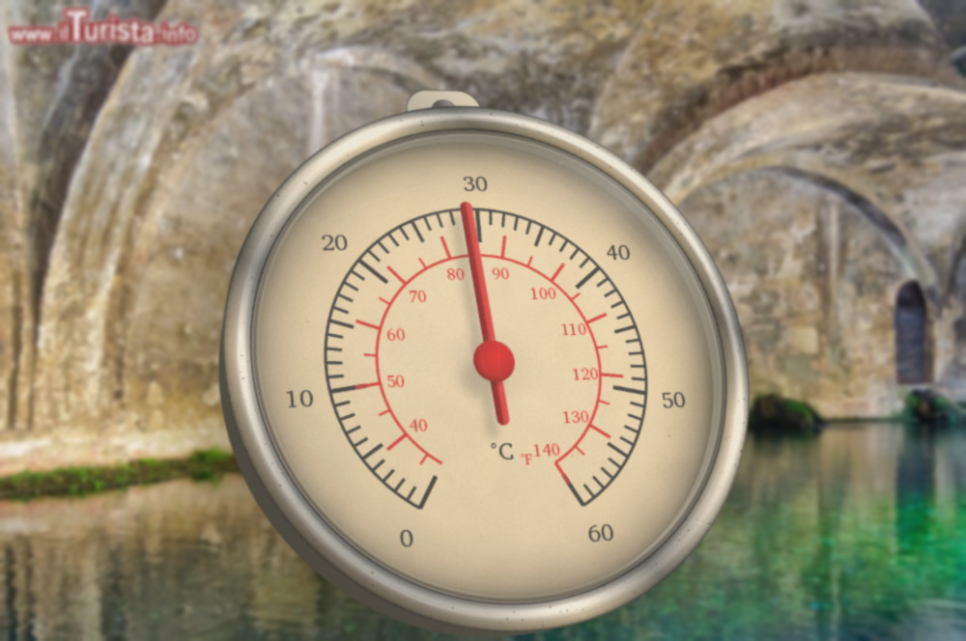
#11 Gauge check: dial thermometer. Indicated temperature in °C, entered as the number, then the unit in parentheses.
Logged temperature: 29 (°C)
